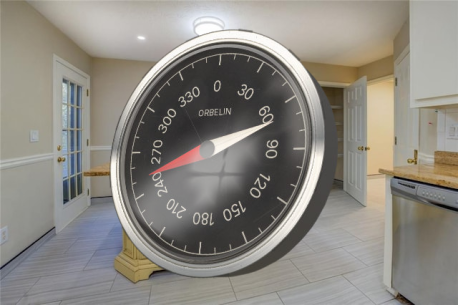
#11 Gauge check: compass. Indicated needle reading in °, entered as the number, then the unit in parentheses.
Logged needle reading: 250 (°)
